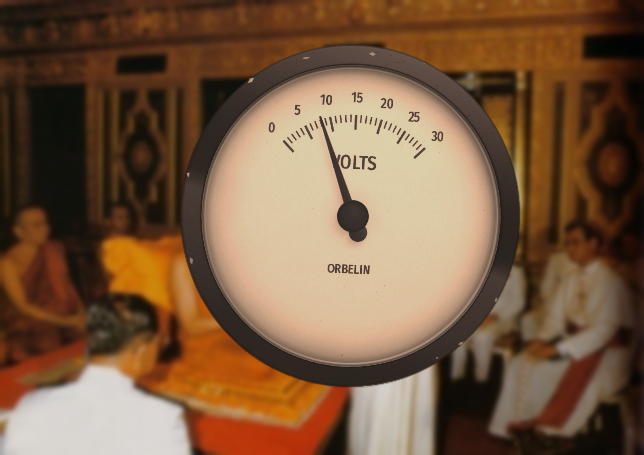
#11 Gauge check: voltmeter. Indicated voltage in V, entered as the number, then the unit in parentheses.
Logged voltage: 8 (V)
